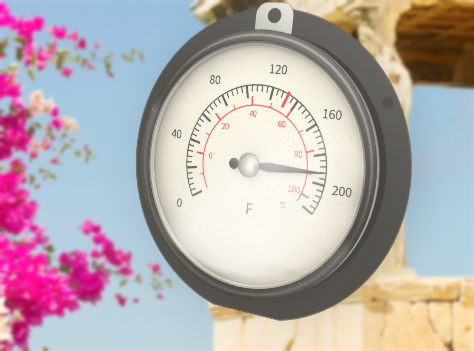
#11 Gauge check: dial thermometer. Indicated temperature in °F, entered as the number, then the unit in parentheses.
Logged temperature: 192 (°F)
